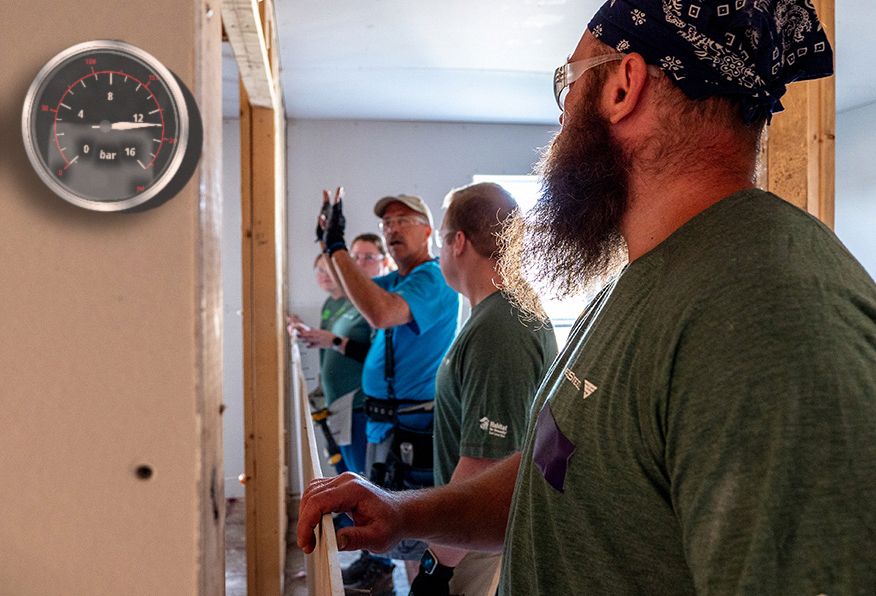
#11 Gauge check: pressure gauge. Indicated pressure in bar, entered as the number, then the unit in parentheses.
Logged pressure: 13 (bar)
